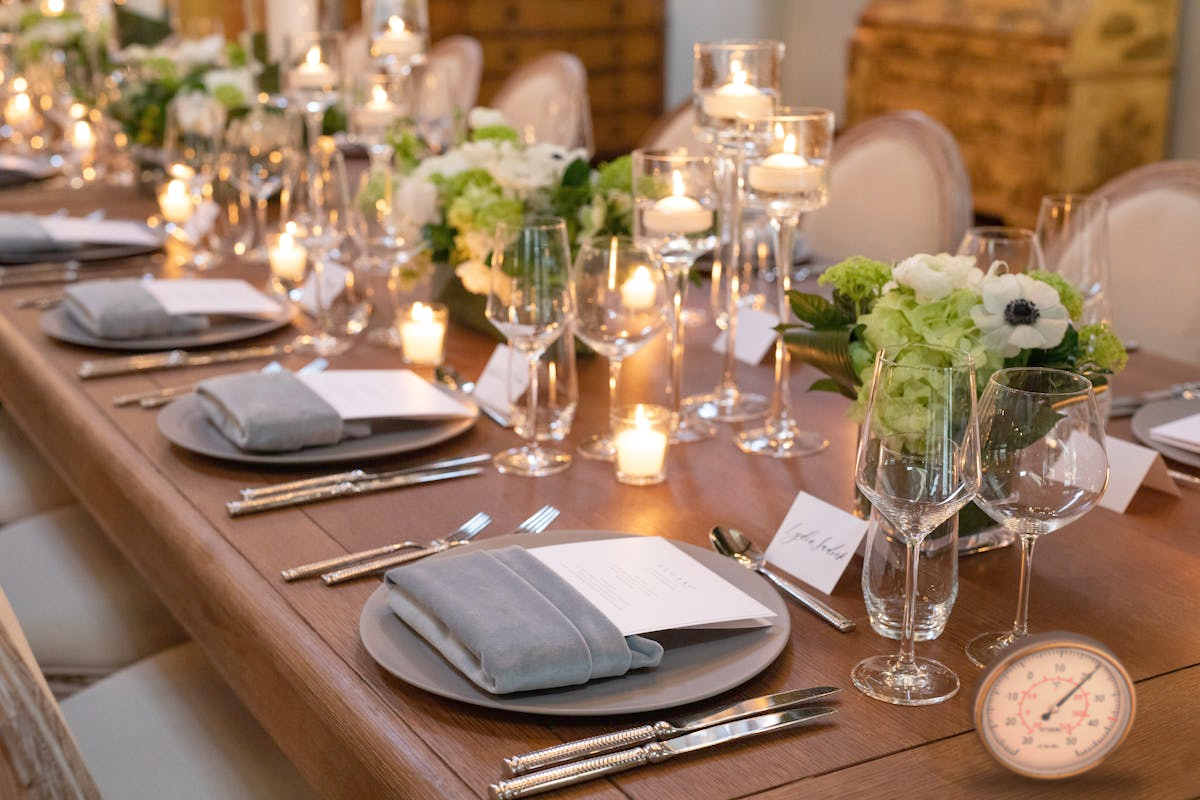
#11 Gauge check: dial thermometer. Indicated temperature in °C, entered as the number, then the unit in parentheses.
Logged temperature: 20 (°C)
